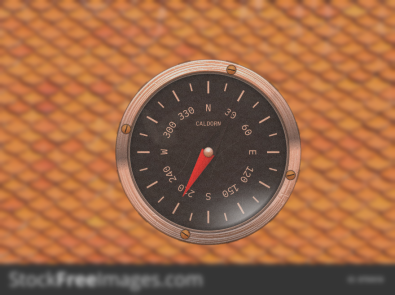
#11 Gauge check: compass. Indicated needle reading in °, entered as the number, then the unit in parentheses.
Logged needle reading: 210 (°)
